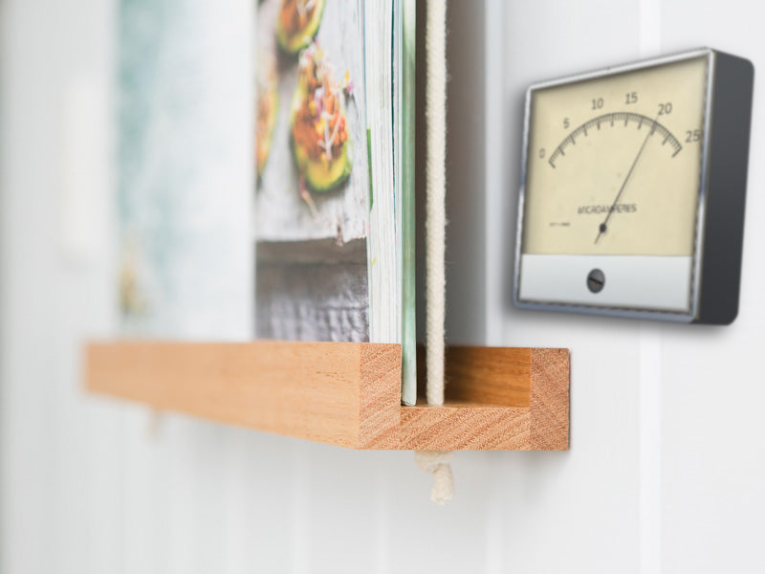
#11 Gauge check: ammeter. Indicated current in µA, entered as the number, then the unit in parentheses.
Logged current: 20 (µA)
